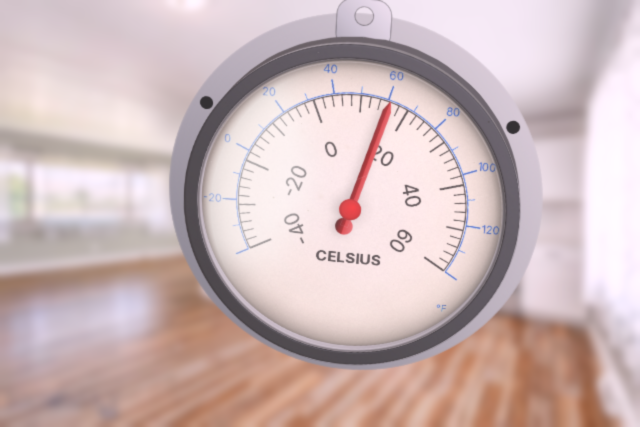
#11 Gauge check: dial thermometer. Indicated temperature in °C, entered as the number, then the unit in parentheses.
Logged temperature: 16 (°C)
